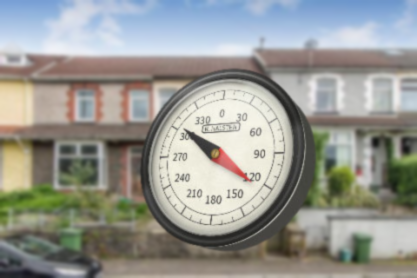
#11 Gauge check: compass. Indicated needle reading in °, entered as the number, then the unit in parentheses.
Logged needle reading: 125 (°)
